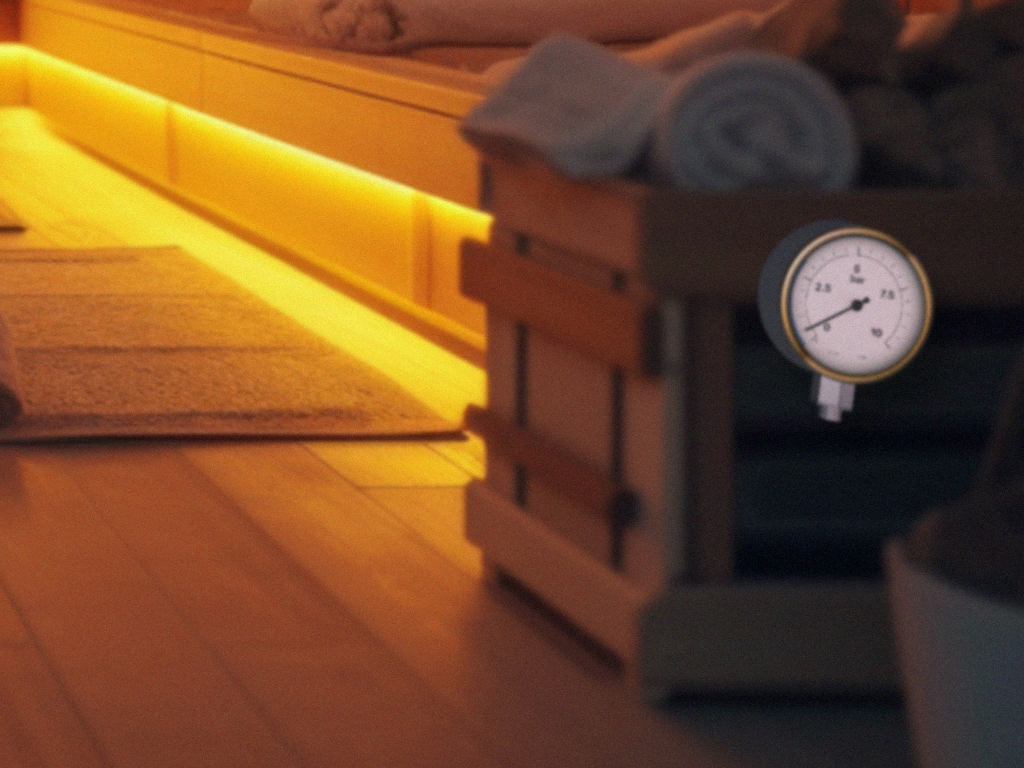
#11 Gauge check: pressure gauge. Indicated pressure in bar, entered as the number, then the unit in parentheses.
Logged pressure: 0.5 (bar)
